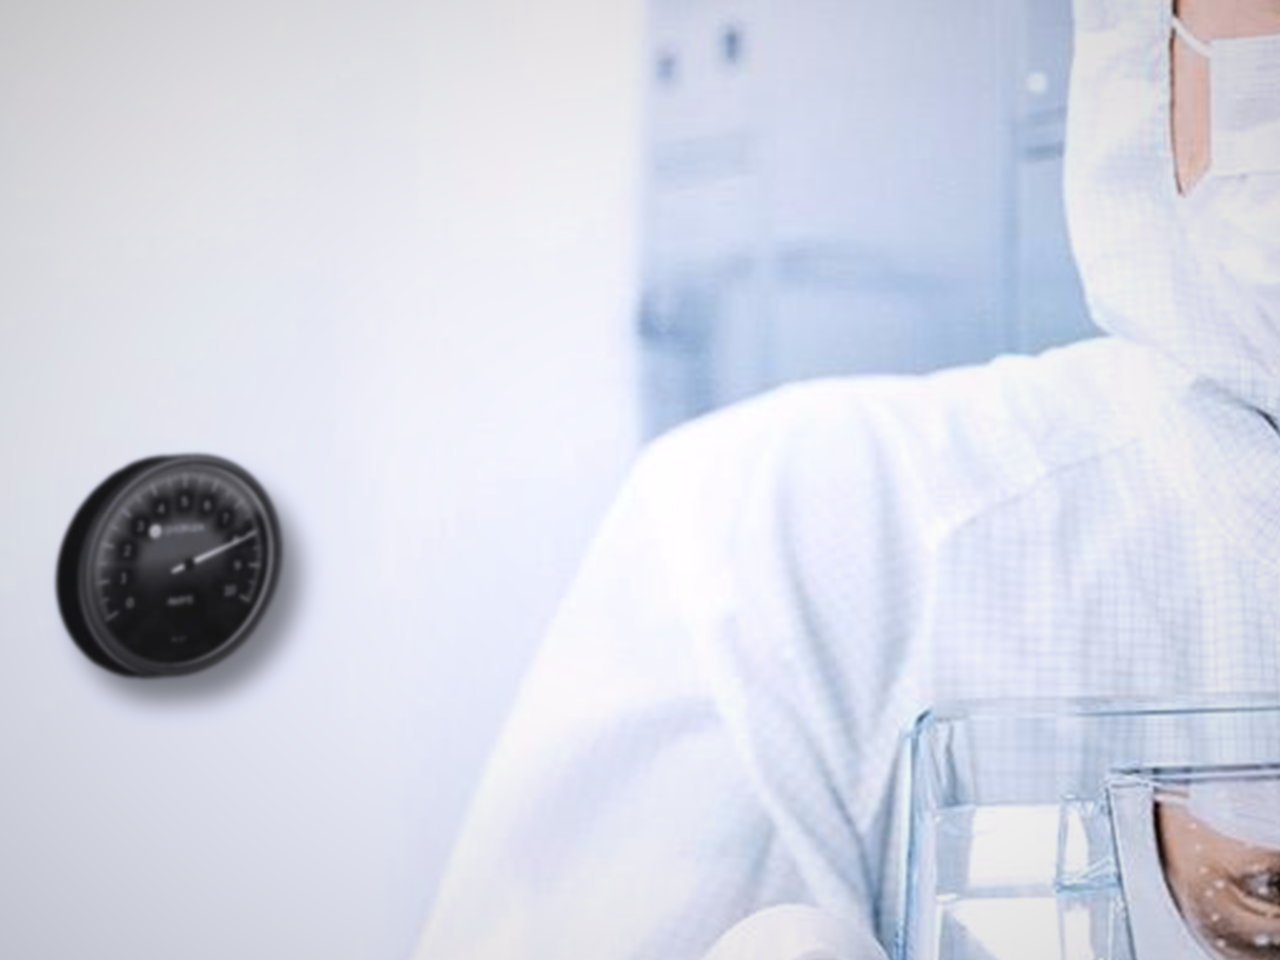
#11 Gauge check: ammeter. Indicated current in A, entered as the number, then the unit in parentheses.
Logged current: 8 (A)
